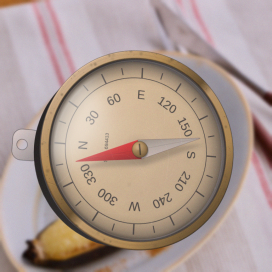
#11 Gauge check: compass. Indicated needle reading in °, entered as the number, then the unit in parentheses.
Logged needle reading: 345 (°)
